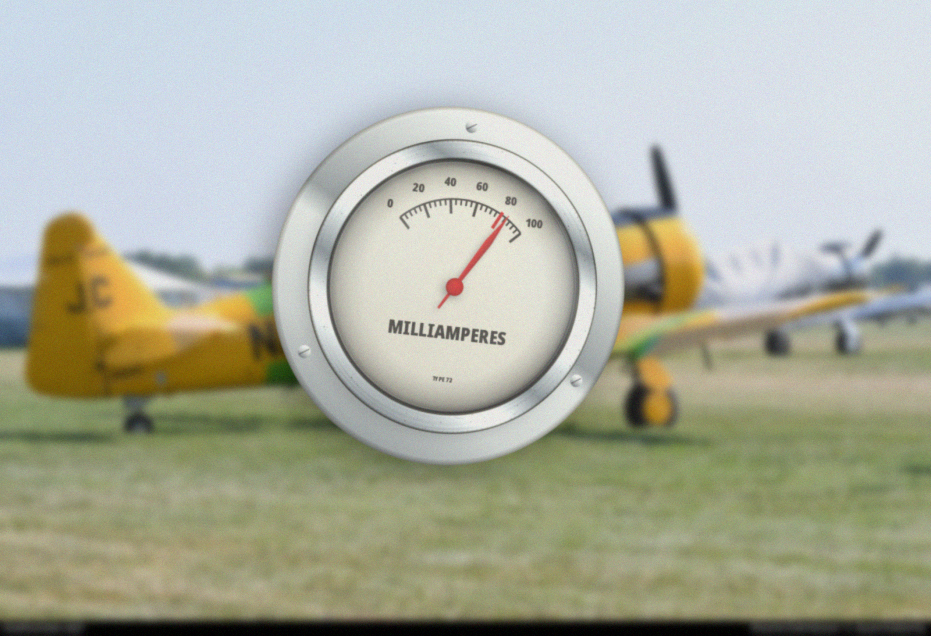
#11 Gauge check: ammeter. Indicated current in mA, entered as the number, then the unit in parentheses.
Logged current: 84 (mA)
